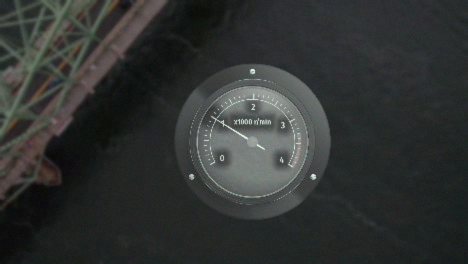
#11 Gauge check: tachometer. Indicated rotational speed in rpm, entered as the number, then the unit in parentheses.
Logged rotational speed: 1000 (rpm)
